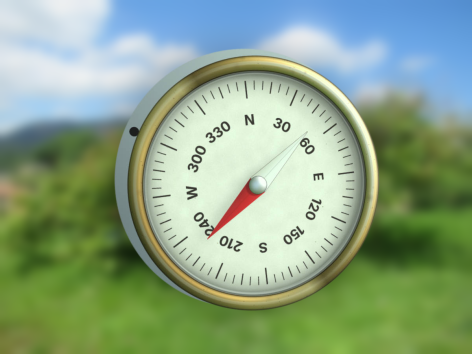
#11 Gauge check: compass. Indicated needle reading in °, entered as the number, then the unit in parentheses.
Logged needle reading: 230 (°)
